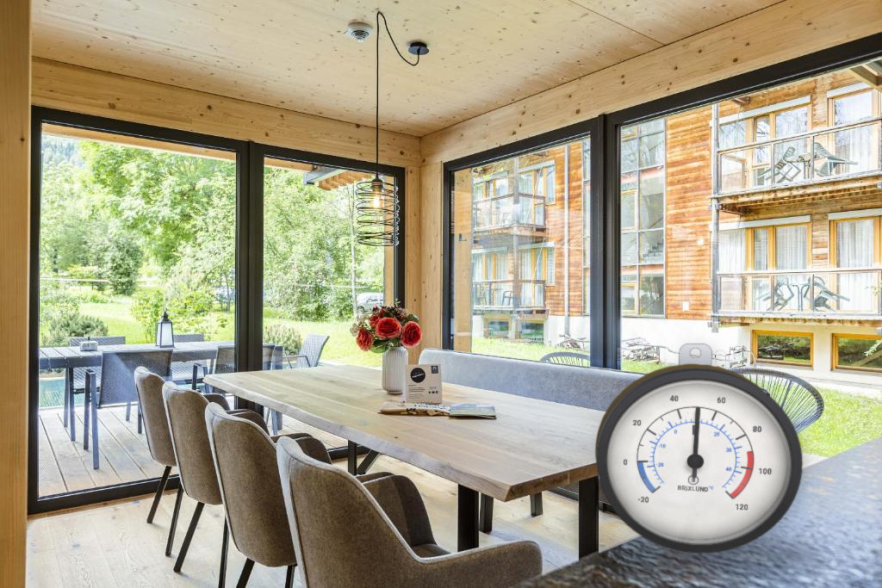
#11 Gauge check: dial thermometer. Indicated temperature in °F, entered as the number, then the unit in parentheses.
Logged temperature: 50 (°F)
